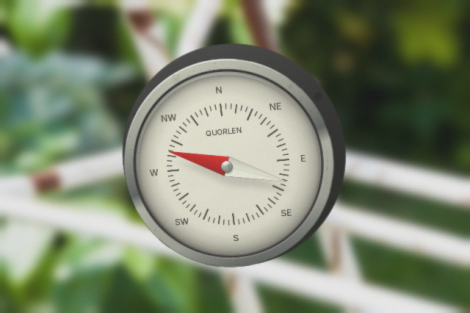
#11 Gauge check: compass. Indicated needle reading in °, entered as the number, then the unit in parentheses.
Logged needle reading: 290 (°)
